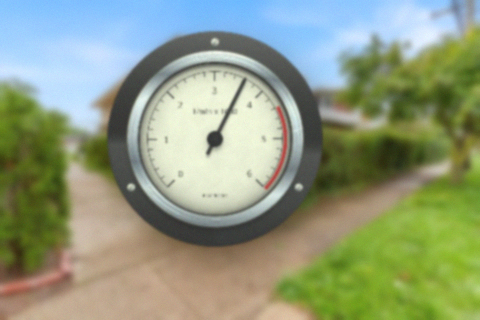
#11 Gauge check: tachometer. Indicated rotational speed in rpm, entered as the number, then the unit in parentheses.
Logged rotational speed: 3600 (rpm)
